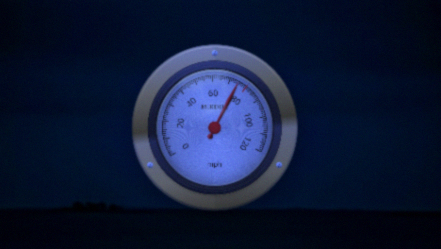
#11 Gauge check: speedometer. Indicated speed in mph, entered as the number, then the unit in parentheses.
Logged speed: 75 (mph)
